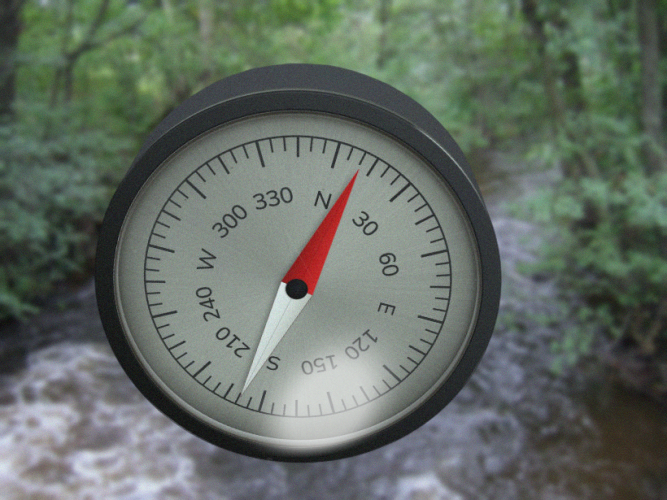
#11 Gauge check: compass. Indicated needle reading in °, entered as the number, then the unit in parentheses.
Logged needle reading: 10 (°)
